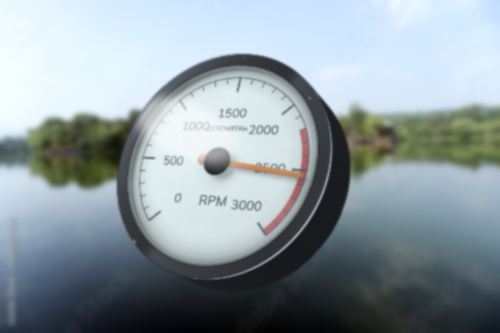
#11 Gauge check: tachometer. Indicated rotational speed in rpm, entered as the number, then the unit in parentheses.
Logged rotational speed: 2550 (rpm)
